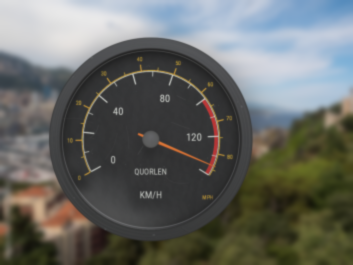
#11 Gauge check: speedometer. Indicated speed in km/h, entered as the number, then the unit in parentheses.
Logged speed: 135 (km/h)
